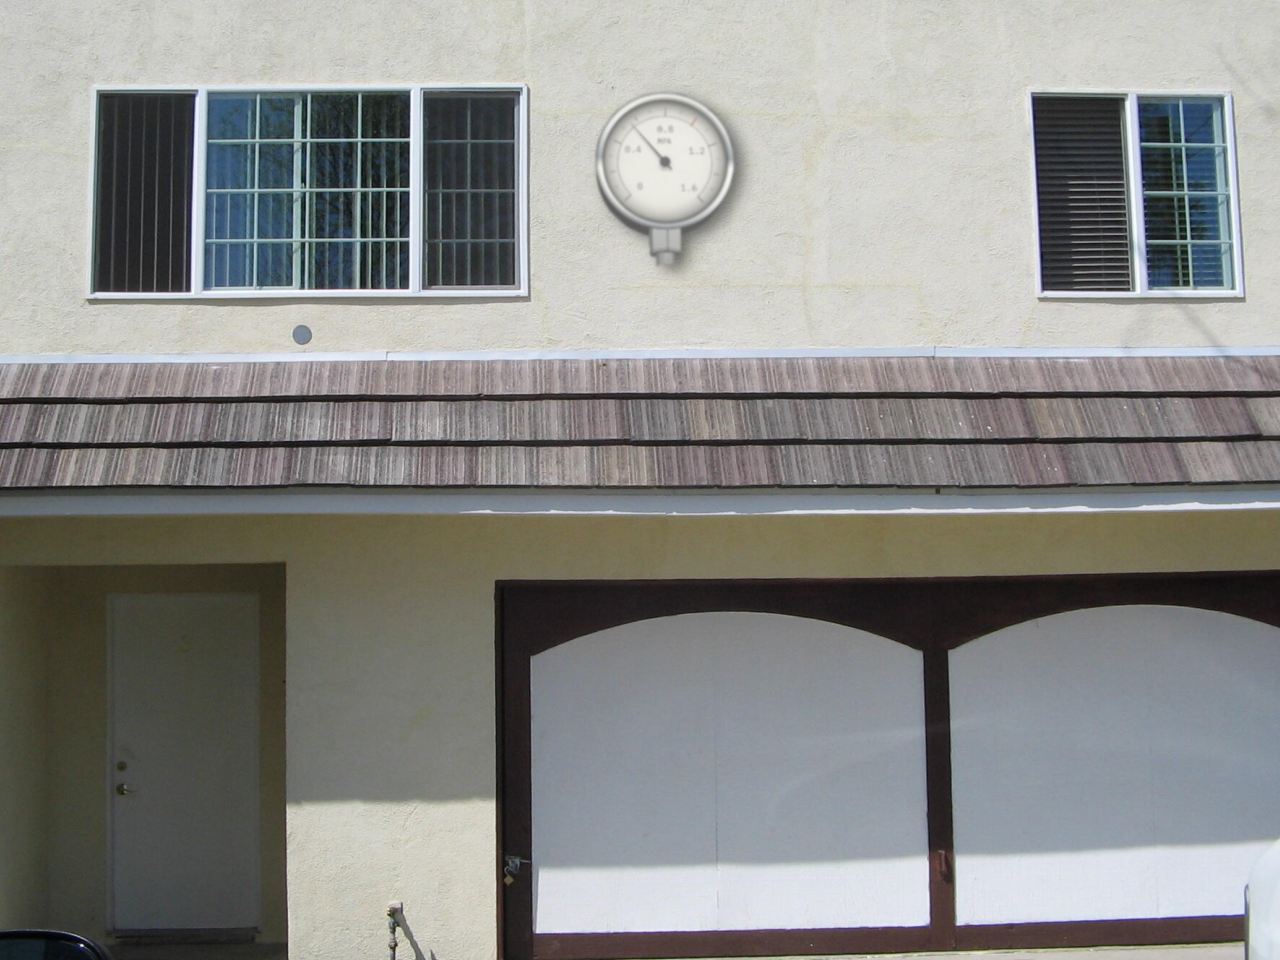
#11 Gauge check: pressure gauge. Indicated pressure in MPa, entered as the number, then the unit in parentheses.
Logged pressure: 0.55 (MPa)
